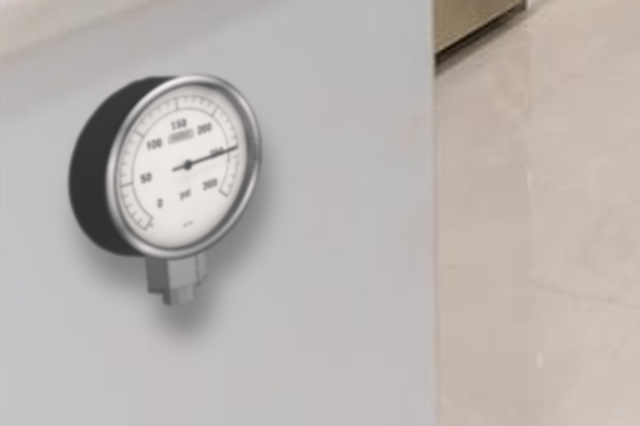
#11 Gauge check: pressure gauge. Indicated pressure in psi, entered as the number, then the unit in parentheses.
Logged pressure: 250 (psi)
